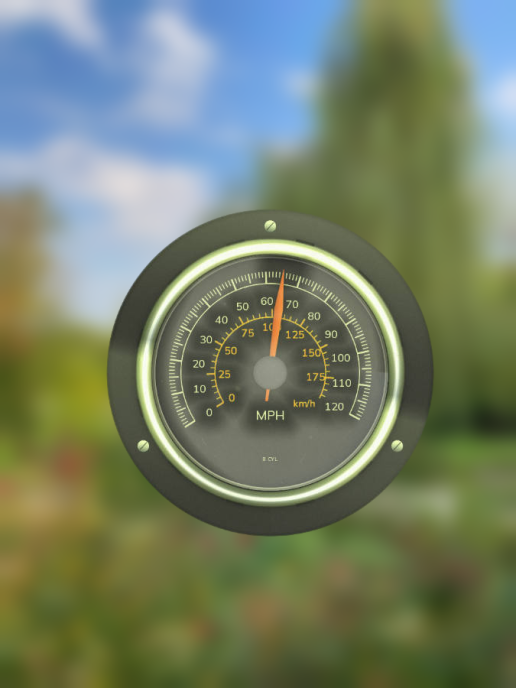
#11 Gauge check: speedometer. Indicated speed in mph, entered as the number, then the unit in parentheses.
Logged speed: 65 (mph)
